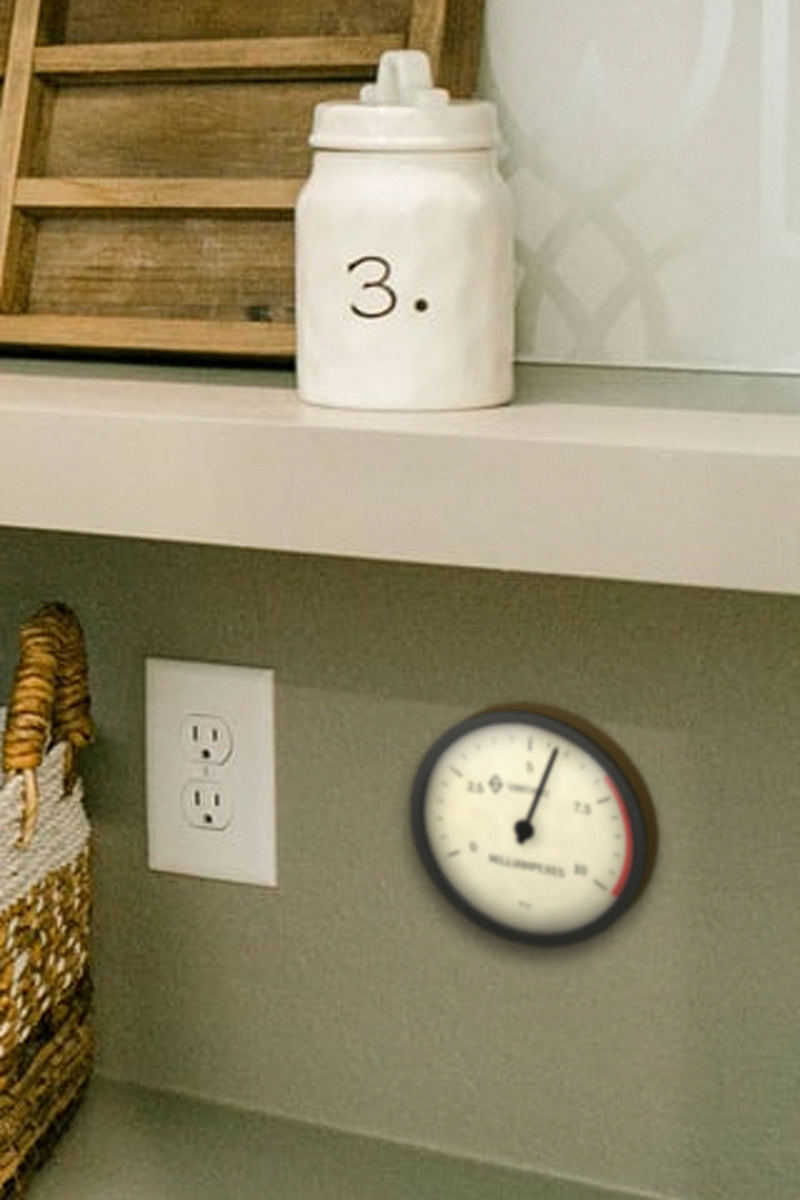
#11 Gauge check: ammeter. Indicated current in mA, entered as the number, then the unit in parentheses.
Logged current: 5.75 (mA)
